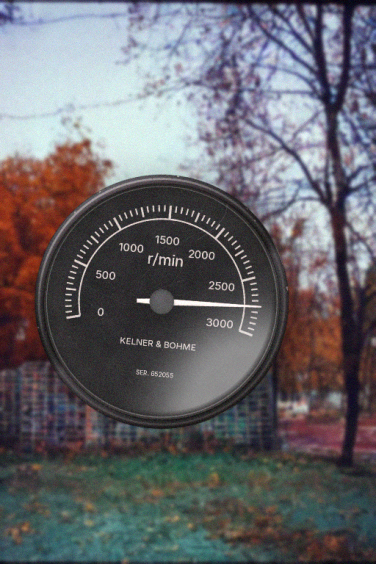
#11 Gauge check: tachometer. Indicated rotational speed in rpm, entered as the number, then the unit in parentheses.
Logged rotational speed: 2750 (rpm)
